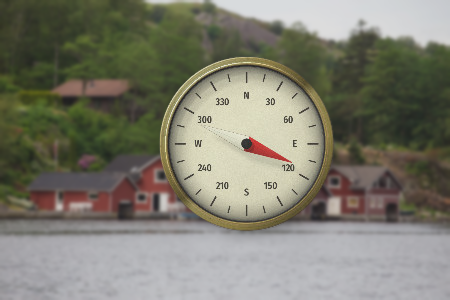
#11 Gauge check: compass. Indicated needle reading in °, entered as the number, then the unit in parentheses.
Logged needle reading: 112.5 (°)
